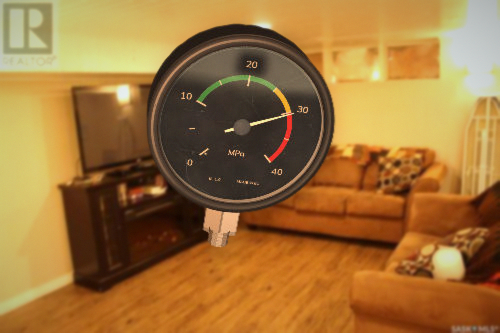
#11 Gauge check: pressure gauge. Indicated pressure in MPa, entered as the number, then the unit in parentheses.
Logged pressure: 30 (MPa)
